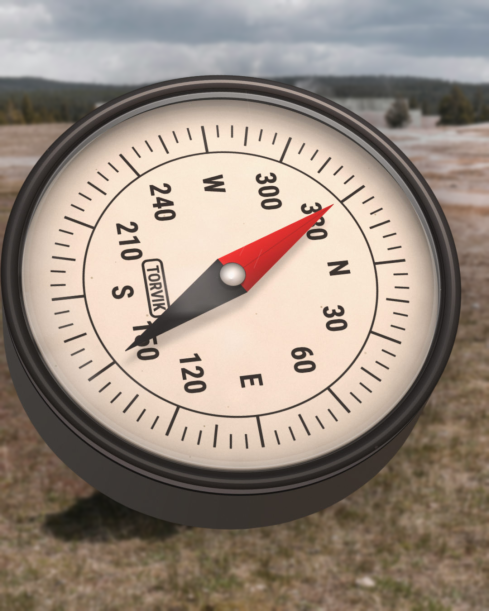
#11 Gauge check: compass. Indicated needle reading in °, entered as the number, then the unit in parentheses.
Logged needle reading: 330 (°)
